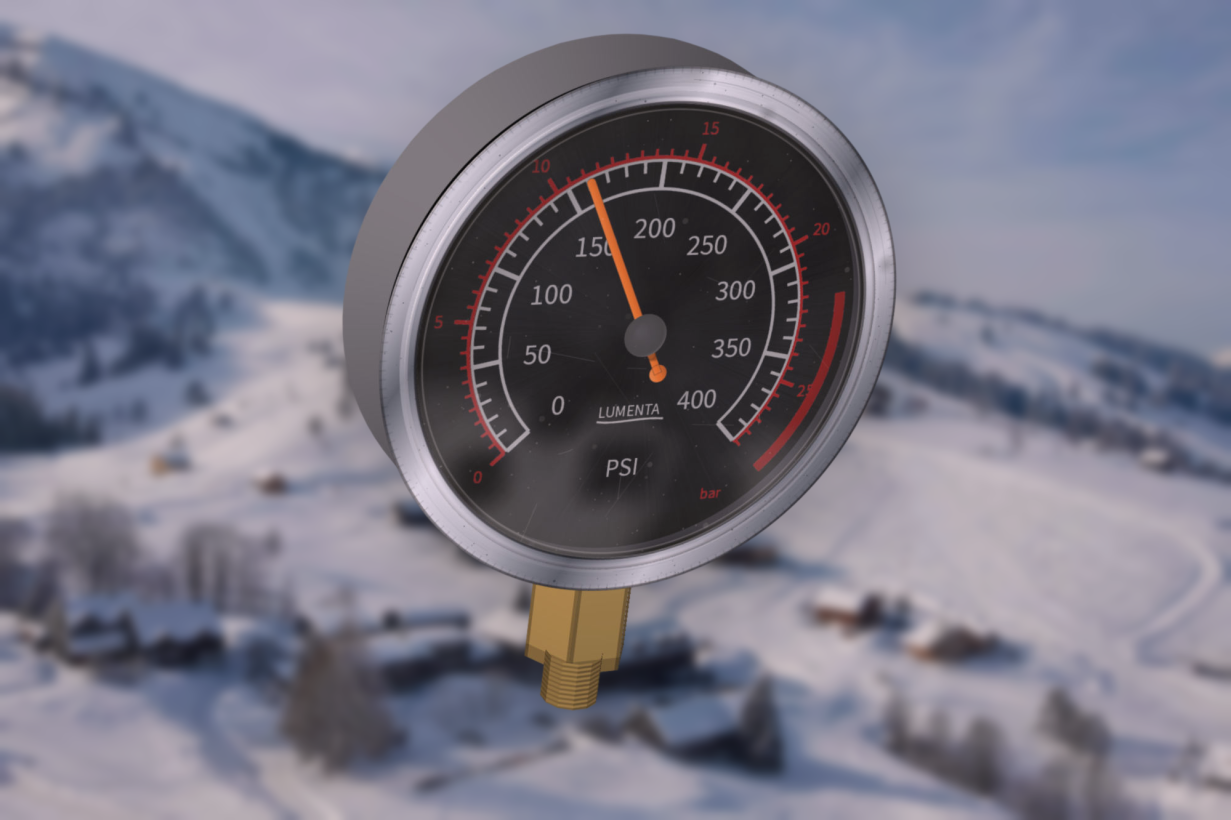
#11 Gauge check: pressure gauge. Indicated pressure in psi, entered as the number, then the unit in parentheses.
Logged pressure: 160 (psi)
